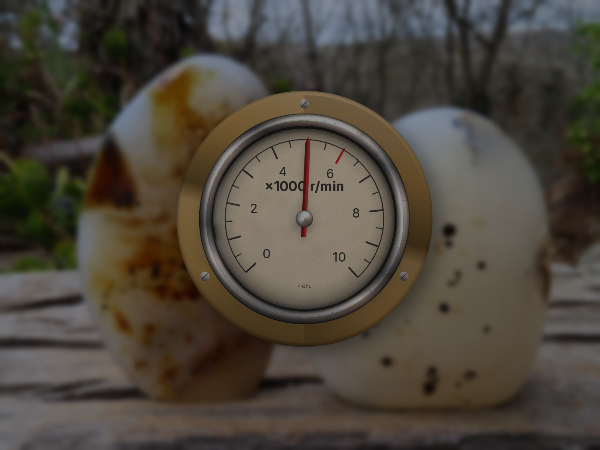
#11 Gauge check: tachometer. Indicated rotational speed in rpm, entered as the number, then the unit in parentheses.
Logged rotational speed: 5000 (rpm)
